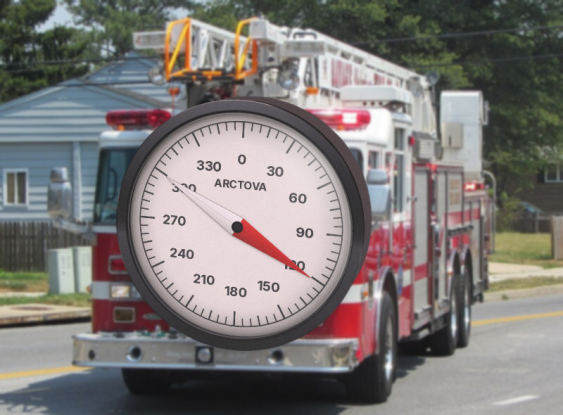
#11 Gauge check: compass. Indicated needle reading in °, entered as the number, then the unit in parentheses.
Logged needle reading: 120 (°)
